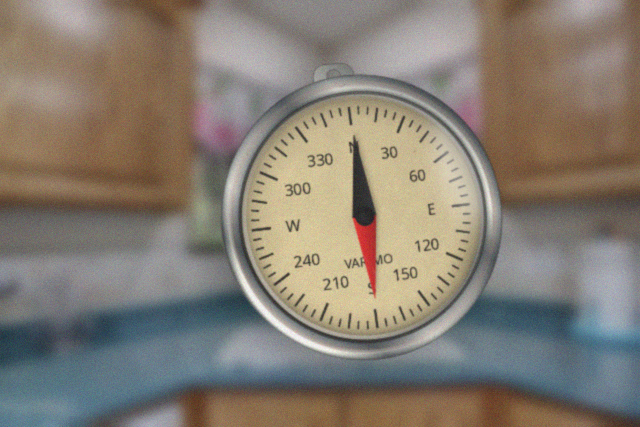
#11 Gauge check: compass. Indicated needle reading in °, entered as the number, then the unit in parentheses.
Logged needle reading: 180 (°)
